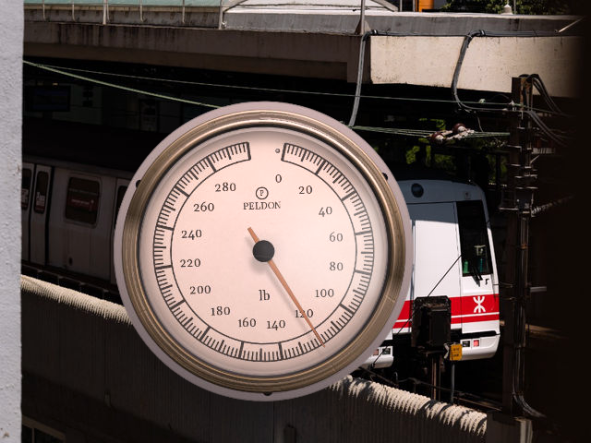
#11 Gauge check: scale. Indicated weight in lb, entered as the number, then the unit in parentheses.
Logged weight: 120 (lb)
